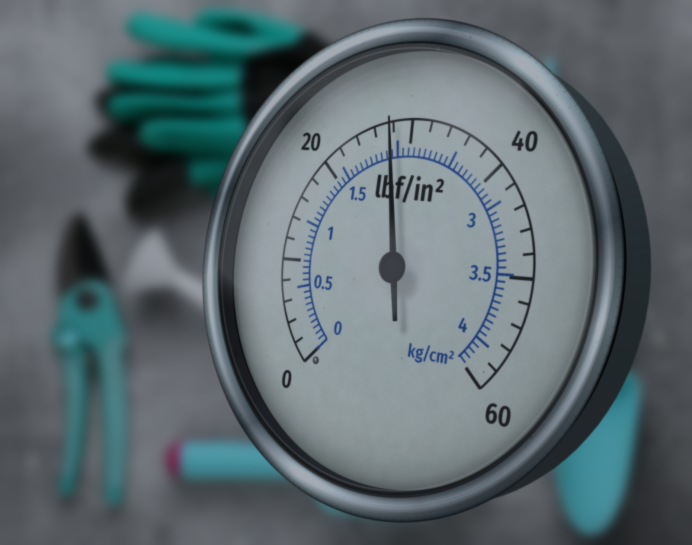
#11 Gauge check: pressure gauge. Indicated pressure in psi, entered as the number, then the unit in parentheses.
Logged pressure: 28 (psi)
